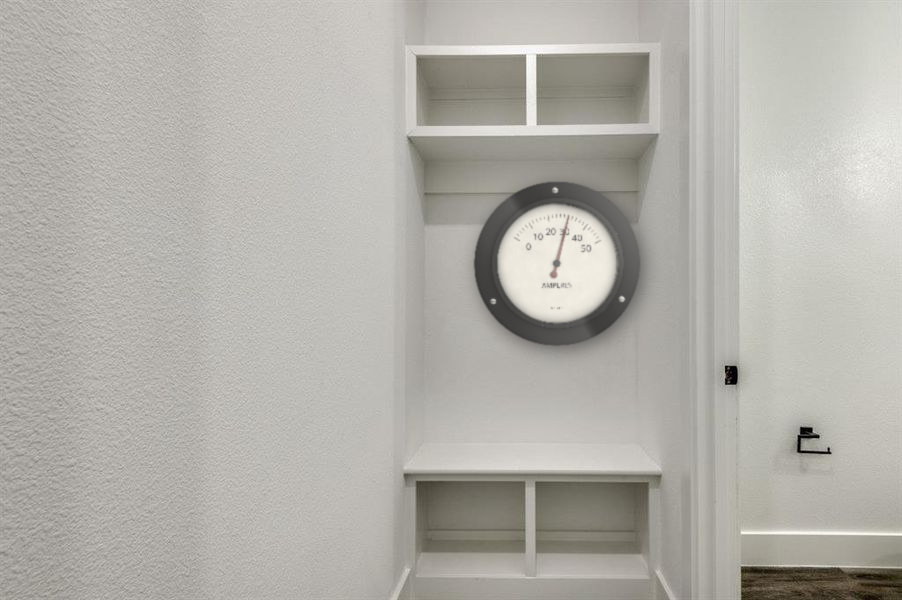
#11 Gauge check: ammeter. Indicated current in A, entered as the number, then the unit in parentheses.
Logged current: 30 (A)
